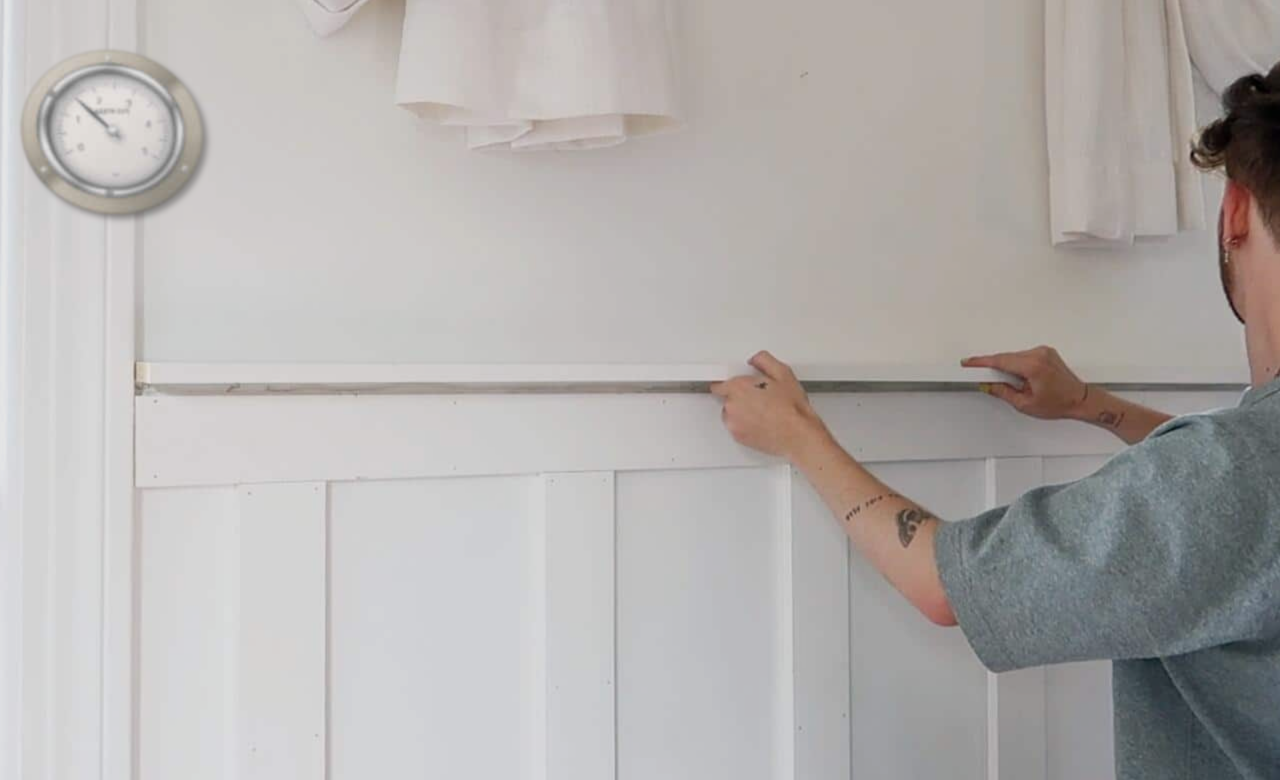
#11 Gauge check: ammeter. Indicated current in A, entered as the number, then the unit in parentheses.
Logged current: 1.5 (A)
